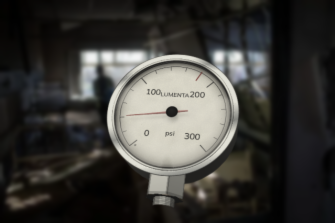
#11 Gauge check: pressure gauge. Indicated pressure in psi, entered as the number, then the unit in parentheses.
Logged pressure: 40 (psi)
